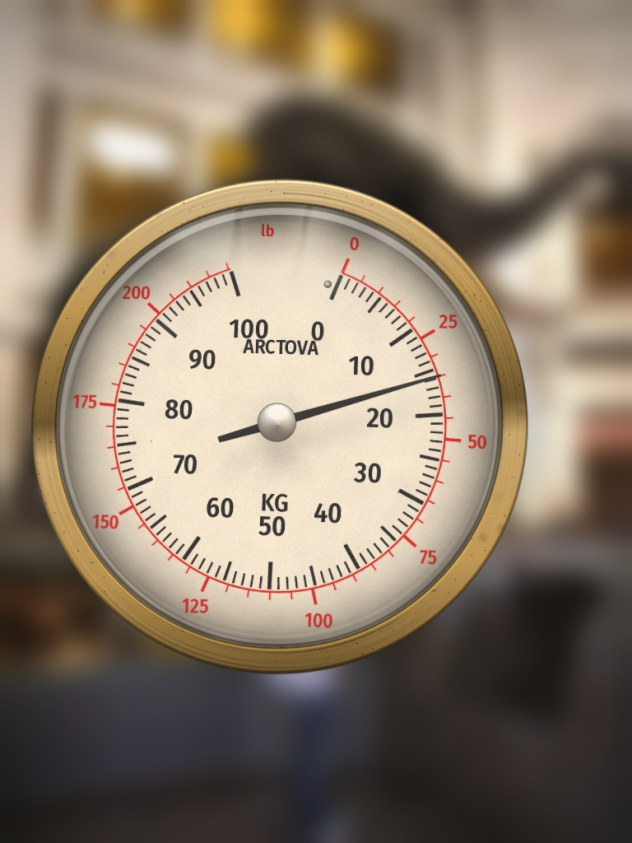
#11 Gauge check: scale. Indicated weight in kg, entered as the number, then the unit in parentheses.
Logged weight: 16 (kg)
